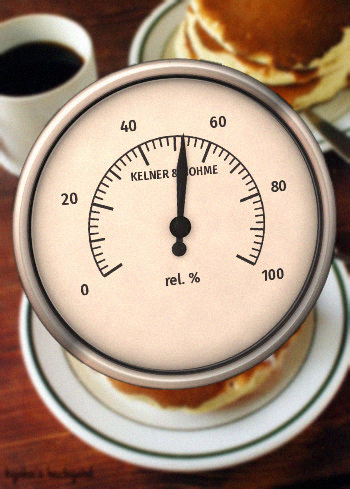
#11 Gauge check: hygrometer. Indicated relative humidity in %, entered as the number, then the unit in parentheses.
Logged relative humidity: 52 (%)
